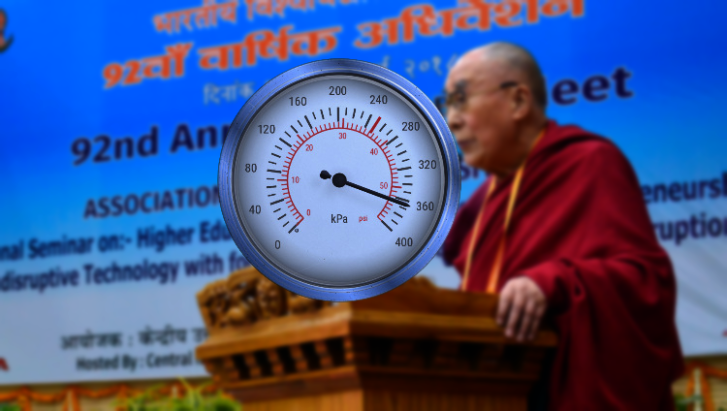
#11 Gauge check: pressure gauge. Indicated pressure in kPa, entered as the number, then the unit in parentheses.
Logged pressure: 365 (kPa)
